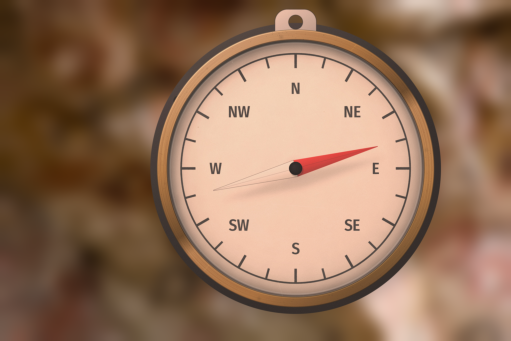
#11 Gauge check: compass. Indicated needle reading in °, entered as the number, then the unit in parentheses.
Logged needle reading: 75 (°)
